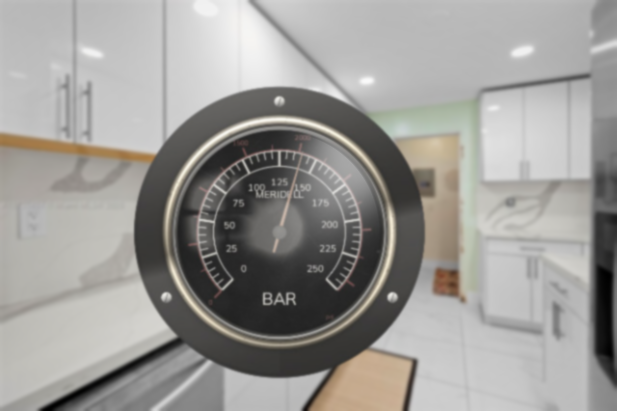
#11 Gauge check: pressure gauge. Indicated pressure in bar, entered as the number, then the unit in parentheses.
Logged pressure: 140 (bar)
